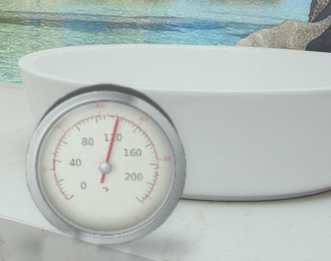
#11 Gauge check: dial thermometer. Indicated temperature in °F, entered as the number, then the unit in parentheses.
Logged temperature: 120 (°F)
